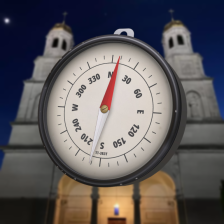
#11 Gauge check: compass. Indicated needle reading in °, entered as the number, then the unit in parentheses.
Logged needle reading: 10 (°)
